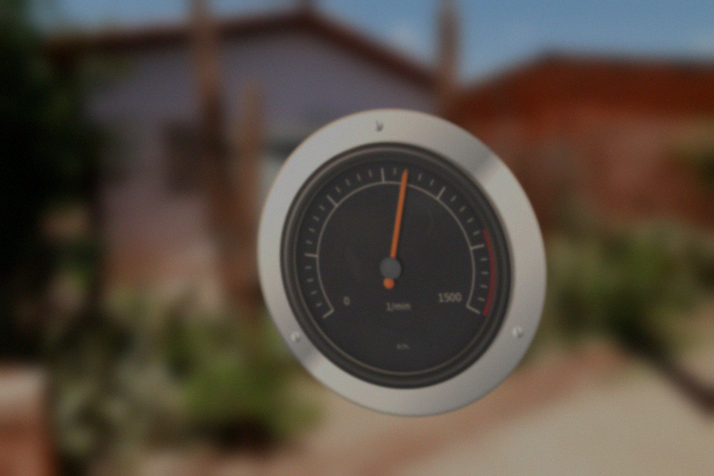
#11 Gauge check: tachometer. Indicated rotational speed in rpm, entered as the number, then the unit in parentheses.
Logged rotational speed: 850 (rpm)
